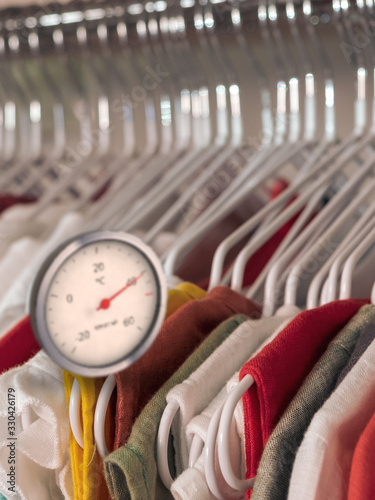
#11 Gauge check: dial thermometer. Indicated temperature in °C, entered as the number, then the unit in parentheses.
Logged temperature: 40 (°C)
